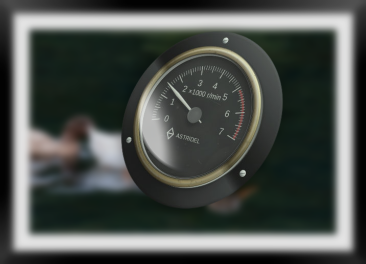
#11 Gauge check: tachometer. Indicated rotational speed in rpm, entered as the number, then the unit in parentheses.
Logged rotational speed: 1500 (rpm)
